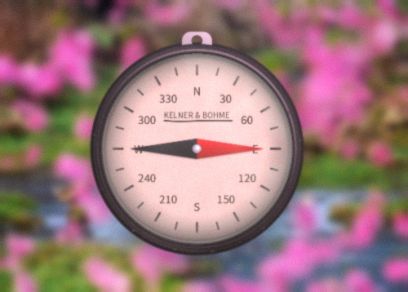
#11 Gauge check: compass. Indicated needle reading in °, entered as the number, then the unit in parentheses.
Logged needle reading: 90 (°)
